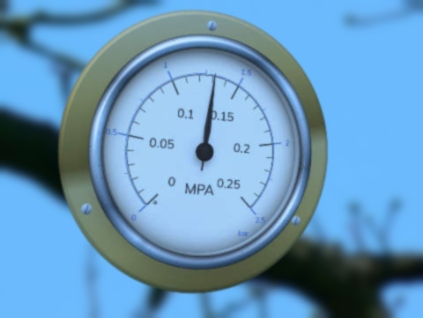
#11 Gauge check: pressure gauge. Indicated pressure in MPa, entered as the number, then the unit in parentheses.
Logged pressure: 0.13 (MPa)
